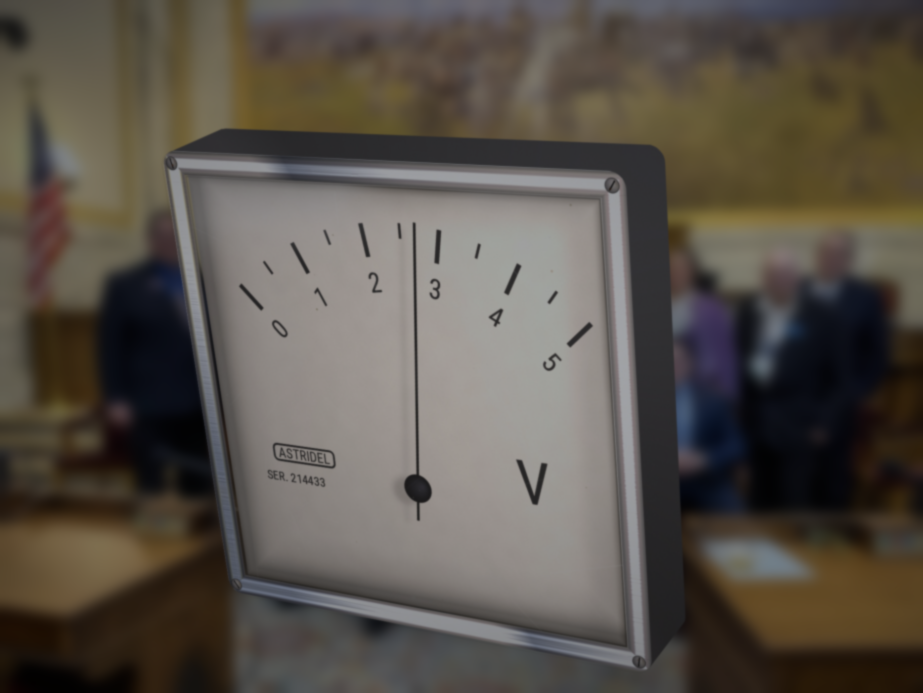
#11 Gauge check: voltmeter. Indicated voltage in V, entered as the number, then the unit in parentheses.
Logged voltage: 2.75 (V)
